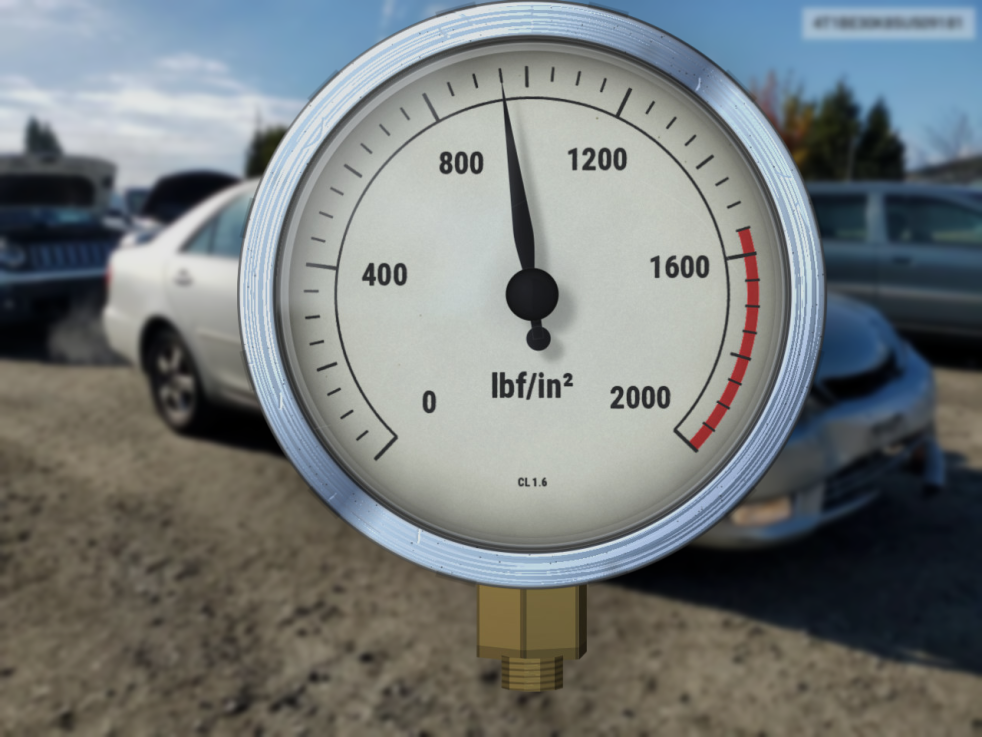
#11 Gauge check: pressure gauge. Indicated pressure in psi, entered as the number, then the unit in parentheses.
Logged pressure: 950 (psi)
